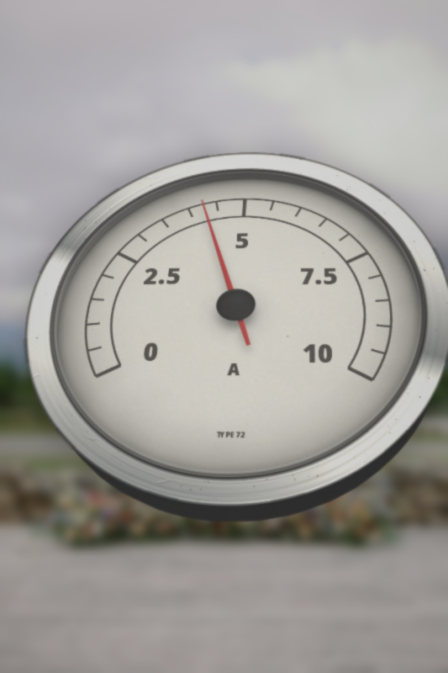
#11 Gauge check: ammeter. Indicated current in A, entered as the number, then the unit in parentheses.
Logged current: 4.25 (A)
